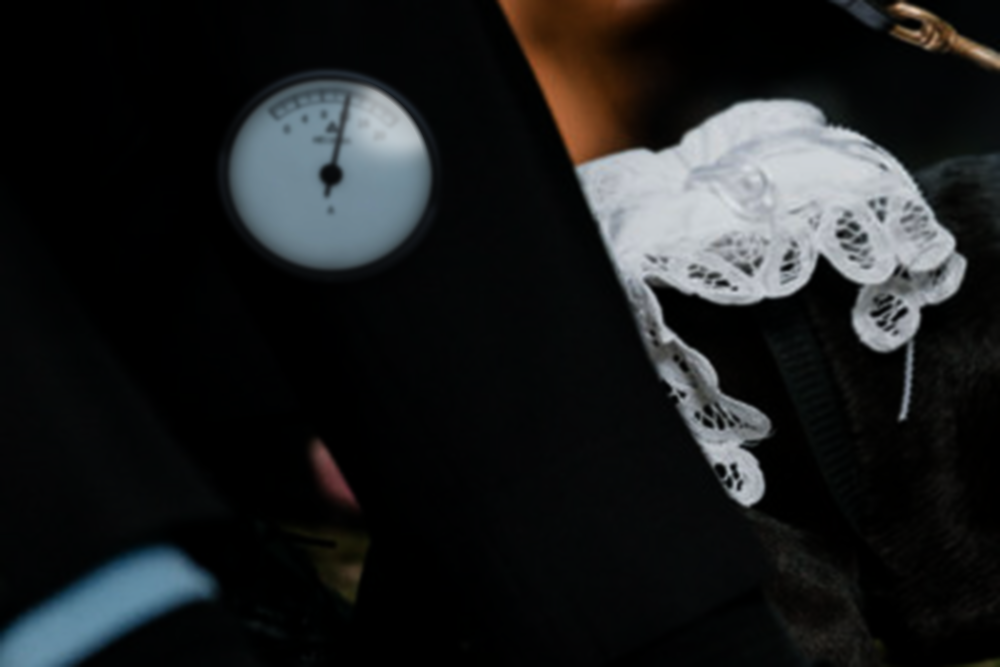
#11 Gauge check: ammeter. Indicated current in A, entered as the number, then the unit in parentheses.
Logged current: 12 (A)
